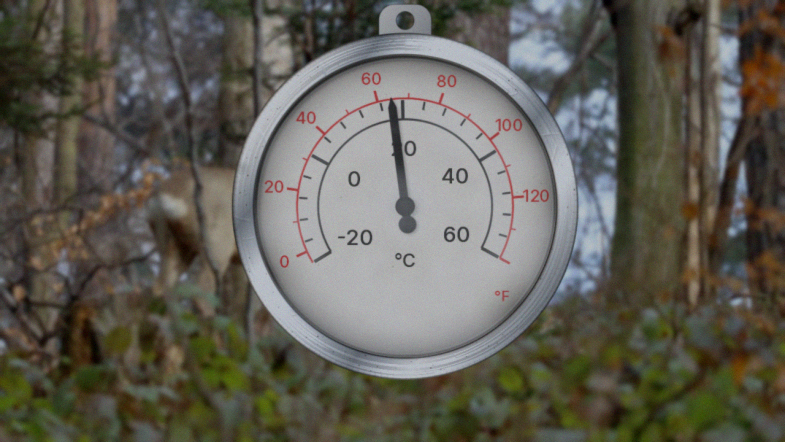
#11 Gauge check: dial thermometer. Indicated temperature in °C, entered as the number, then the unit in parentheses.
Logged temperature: 18 (°C)
